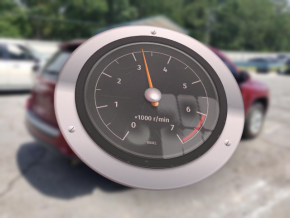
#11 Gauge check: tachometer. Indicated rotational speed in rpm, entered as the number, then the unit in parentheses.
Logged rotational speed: 3250 (rpm)
